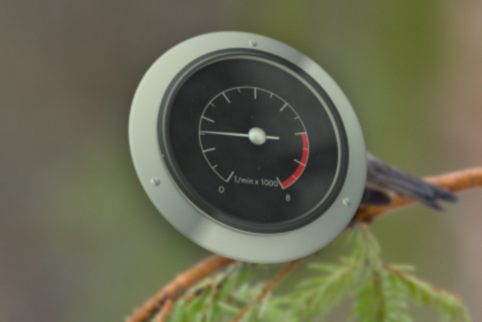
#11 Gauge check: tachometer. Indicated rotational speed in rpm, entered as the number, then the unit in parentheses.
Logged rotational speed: 1500 (rpm)
